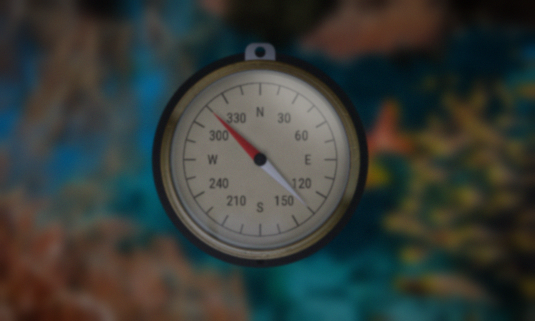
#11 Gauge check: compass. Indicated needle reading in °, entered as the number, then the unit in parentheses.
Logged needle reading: 315 (°)
